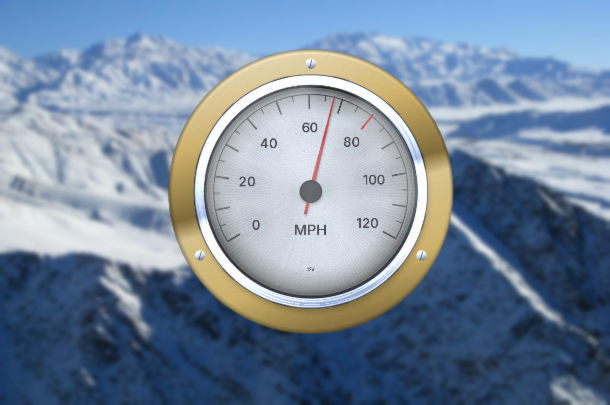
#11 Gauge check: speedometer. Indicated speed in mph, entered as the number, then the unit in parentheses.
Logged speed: 67.5 (mph)
